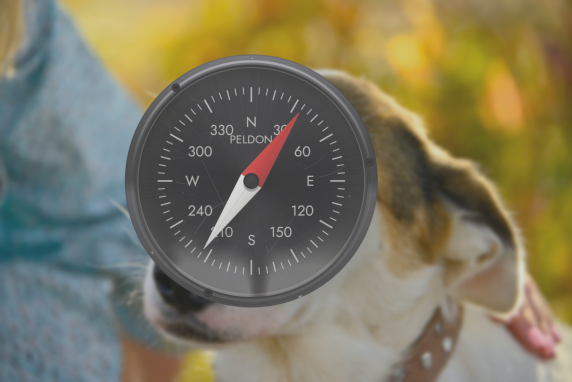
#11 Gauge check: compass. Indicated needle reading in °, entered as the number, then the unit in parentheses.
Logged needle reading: 35 (°)
